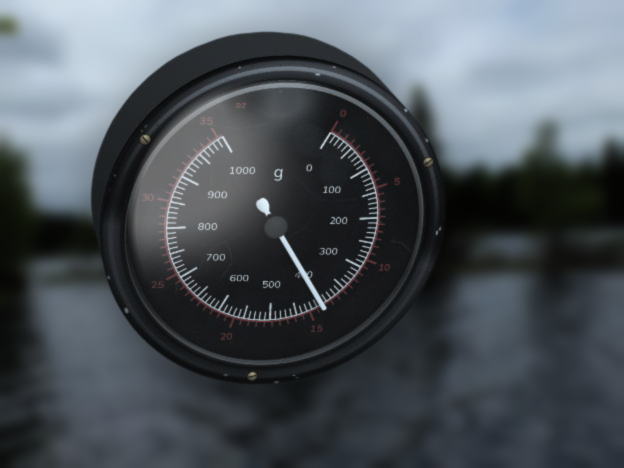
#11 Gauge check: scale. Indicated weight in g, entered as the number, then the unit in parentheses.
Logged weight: 400 (g)
